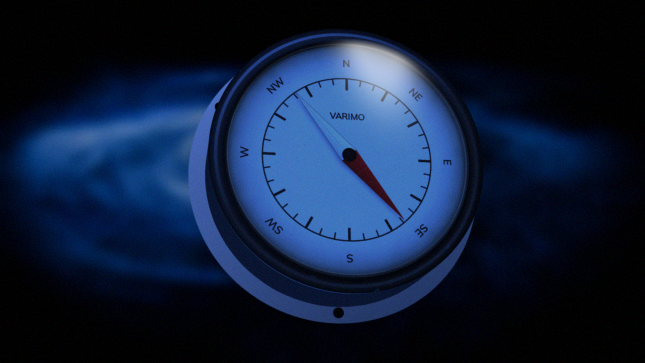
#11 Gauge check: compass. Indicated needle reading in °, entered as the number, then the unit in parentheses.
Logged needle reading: 140 (°)
